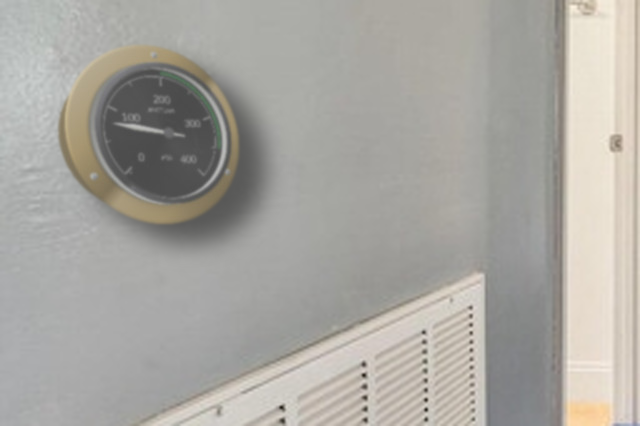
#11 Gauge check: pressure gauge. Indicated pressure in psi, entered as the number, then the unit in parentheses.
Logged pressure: 75 (psi)
